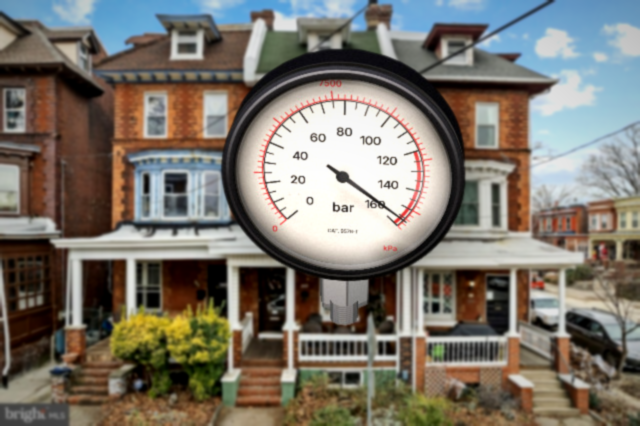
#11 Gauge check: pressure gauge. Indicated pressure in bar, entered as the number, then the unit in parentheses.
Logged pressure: 155 (bar)
